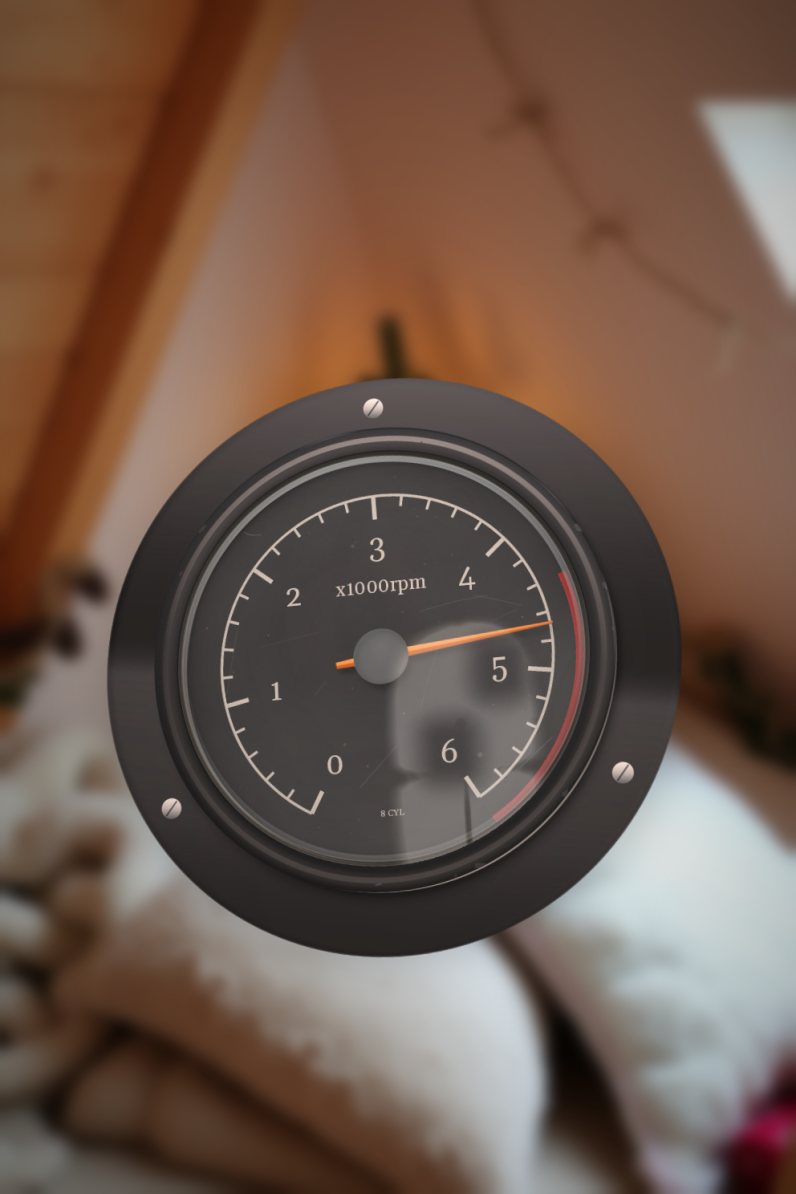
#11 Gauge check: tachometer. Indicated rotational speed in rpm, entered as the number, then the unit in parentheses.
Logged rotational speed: 4700 (rpm)
